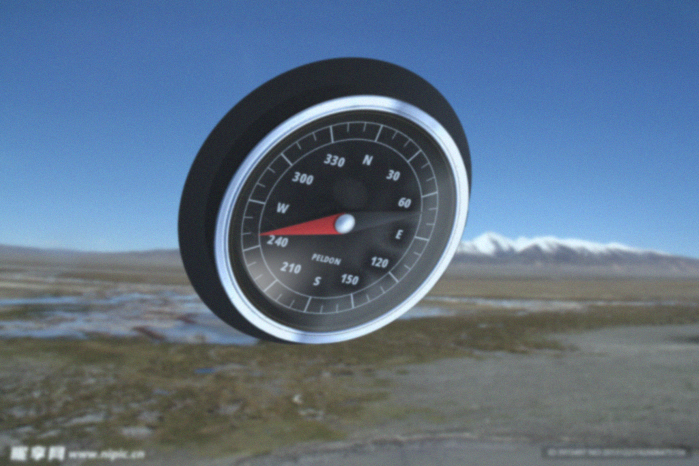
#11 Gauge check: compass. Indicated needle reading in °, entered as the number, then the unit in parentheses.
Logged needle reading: 250 (°)
